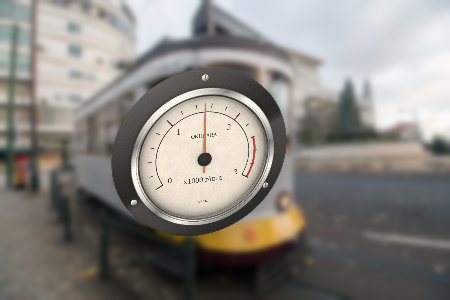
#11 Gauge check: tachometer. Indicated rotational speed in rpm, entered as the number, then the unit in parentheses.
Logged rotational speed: 1500 (rpm)
